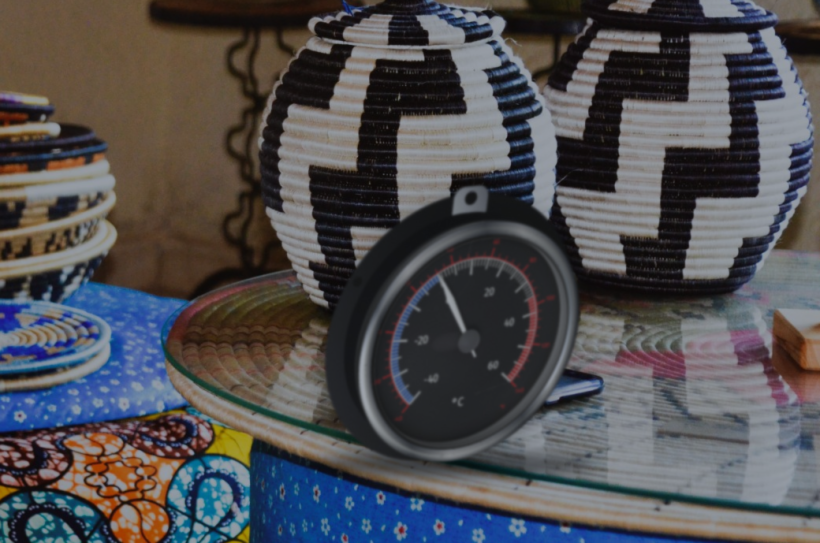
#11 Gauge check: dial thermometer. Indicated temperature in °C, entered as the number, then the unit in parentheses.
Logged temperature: 0 (°C)
